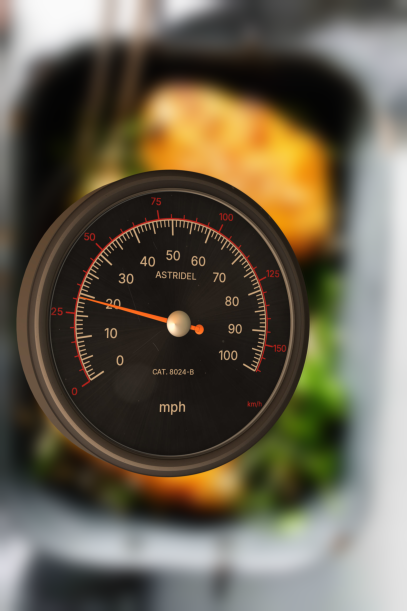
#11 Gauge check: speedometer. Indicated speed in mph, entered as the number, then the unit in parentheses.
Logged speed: 19 (mph)
